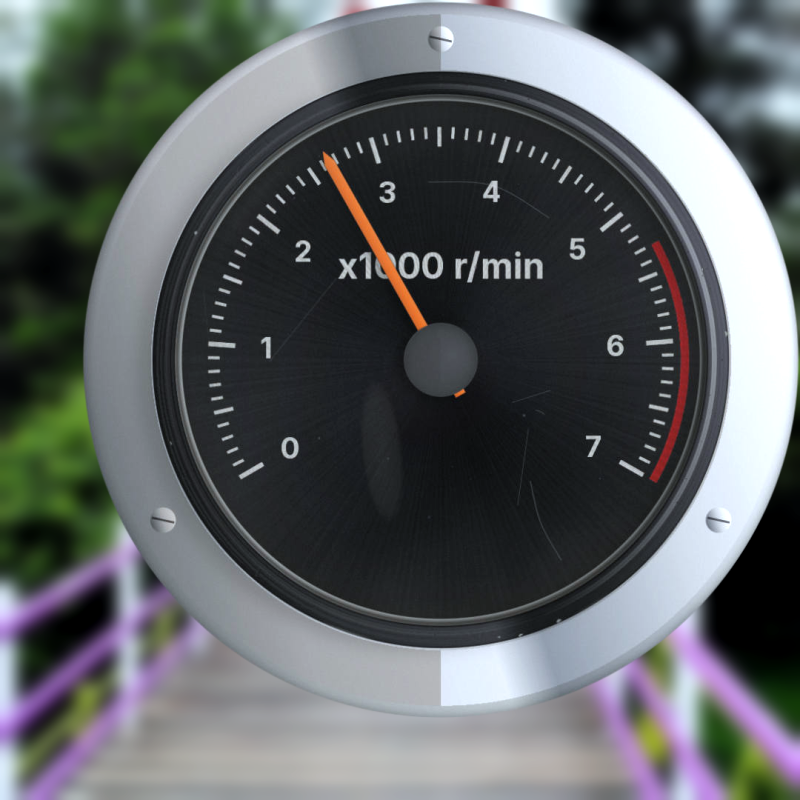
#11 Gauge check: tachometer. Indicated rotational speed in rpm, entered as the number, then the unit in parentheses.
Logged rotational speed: 2650 (rpm)
